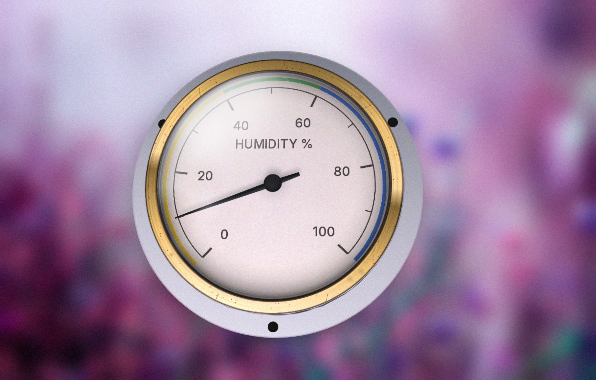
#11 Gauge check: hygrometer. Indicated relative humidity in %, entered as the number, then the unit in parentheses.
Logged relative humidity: 10 (%)
